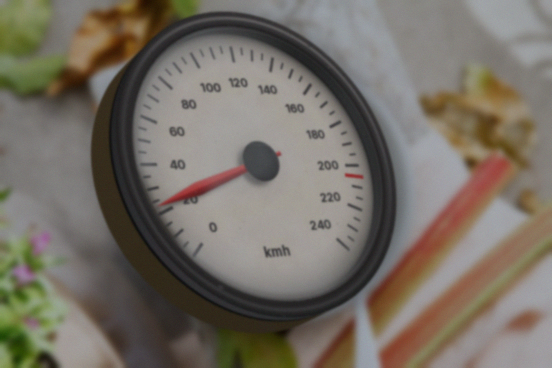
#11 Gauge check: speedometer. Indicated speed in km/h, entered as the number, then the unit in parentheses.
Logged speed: 22.5 (km/h)
